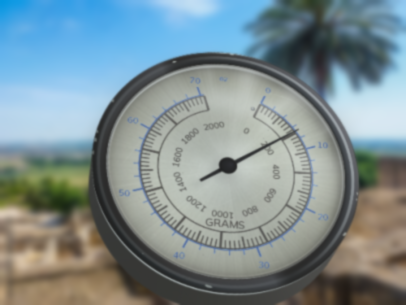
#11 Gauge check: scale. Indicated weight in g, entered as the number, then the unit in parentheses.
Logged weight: 200 (g)
